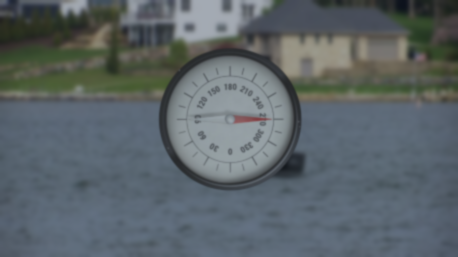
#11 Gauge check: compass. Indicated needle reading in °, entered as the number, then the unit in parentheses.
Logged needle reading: 270 (°)
